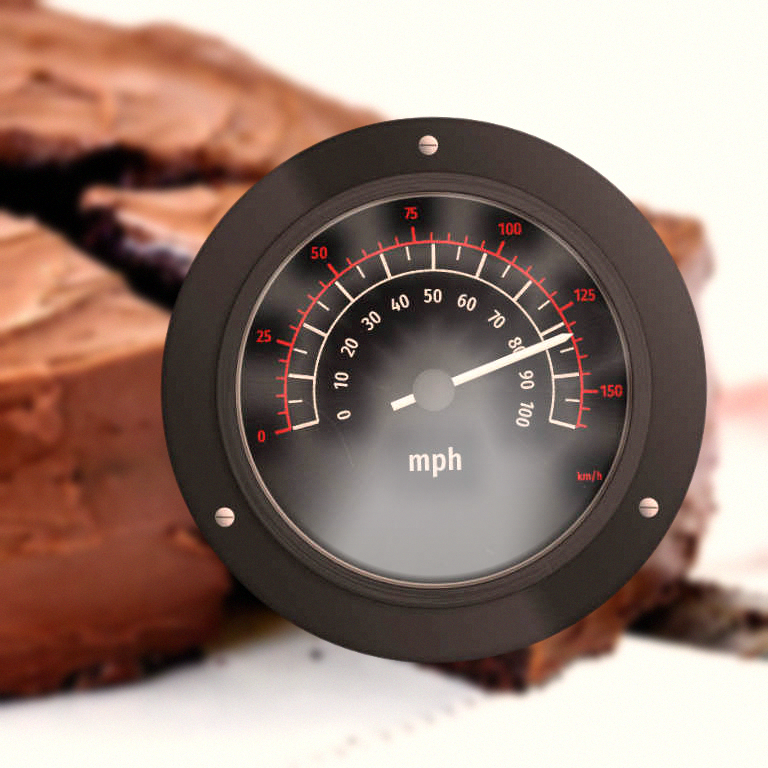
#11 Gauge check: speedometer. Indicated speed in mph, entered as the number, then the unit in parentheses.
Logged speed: 82.5 (mph)
